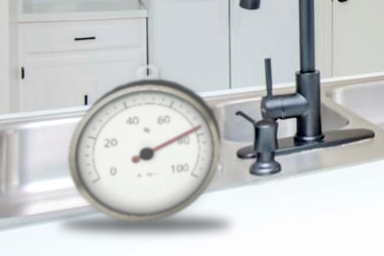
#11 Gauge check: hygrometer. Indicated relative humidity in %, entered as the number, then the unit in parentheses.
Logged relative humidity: 76 (%)
